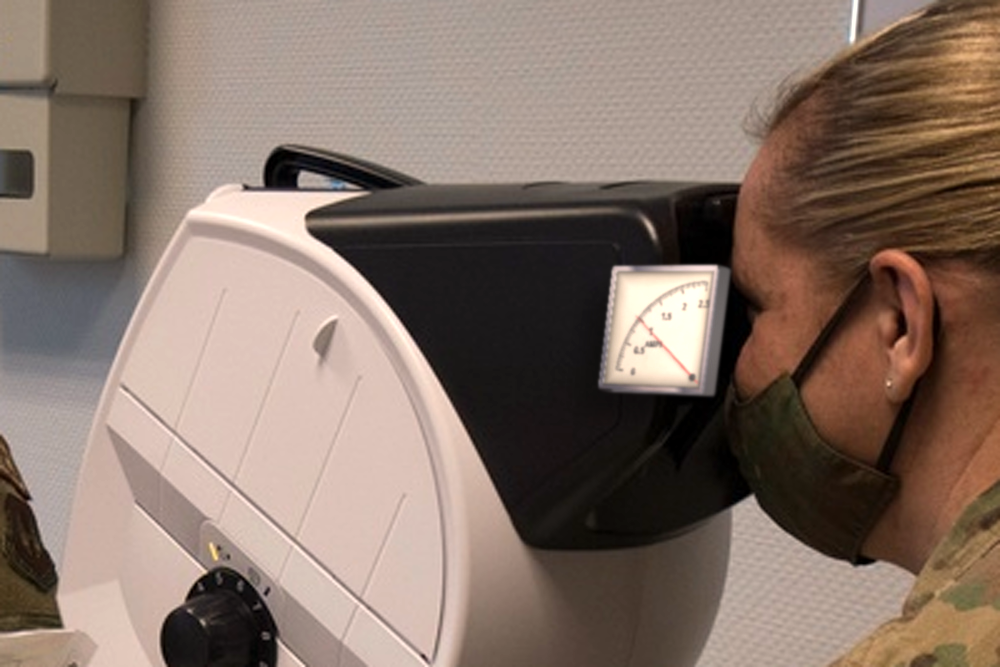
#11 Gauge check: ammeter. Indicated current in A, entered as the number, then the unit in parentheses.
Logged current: 1 (A)
